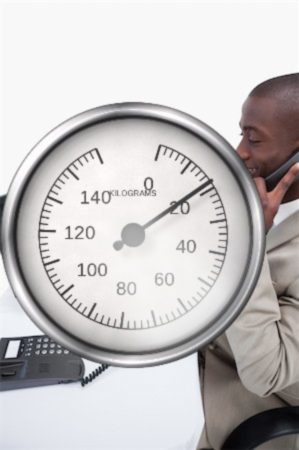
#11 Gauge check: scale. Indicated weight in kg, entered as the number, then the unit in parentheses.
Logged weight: 18 (kg)
